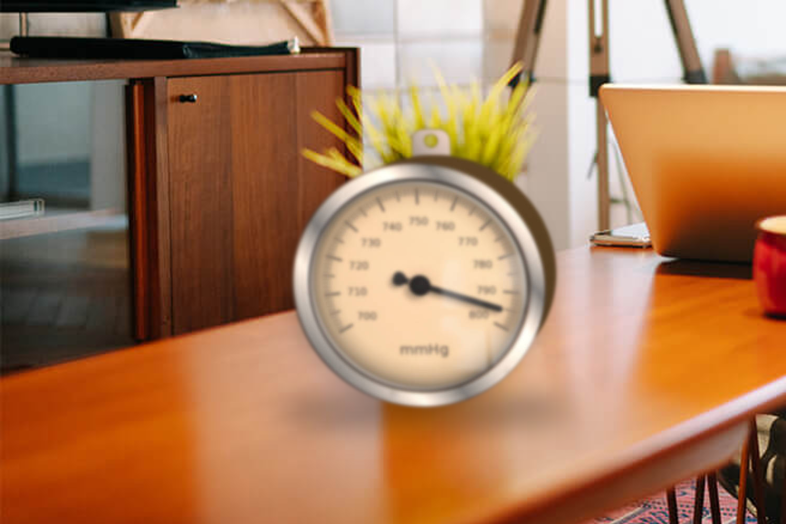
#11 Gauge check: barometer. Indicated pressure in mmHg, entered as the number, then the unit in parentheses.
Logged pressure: 795 (mmHg)
